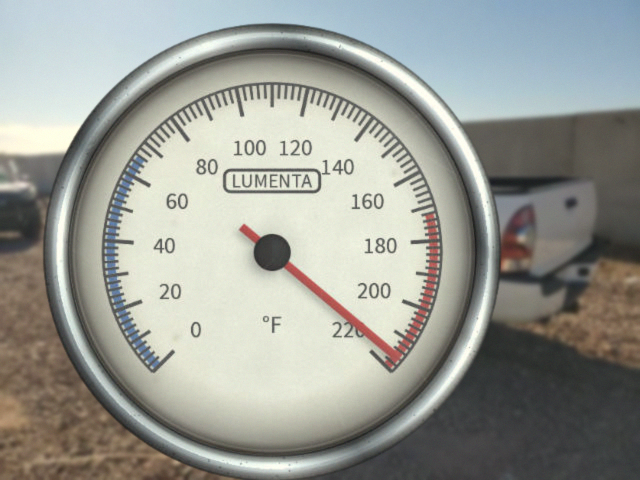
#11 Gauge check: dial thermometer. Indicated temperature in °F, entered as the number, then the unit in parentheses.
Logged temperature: 216 (°F)
